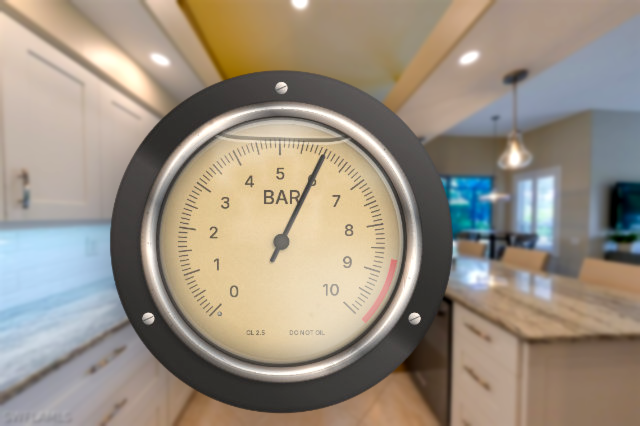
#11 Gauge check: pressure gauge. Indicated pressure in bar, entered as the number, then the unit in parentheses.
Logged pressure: 6 (bar)
